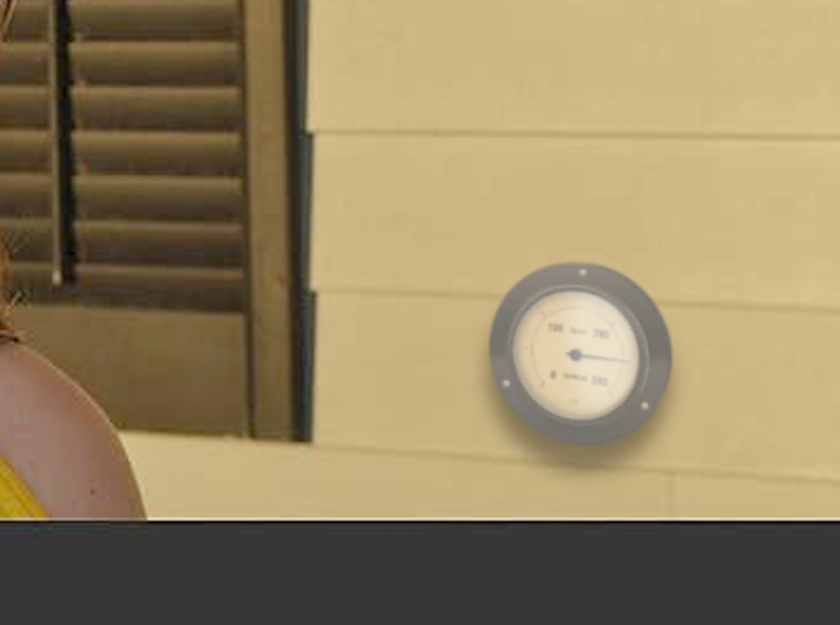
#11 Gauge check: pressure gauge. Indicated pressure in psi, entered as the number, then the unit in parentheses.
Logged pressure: 250 (psi)
